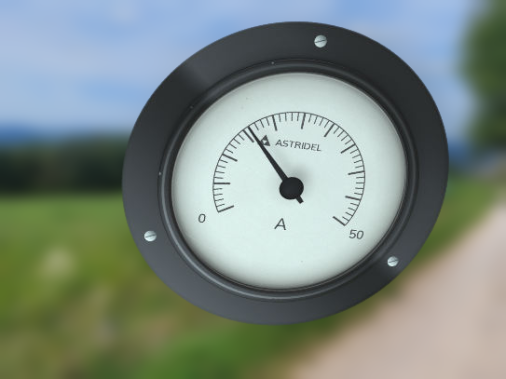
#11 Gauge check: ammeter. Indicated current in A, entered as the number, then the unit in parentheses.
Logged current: 16 (A)
